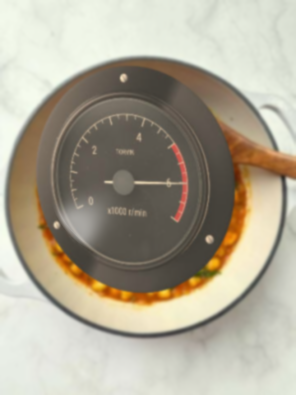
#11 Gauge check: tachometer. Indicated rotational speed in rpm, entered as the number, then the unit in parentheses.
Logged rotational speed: 6000 (rpm)
